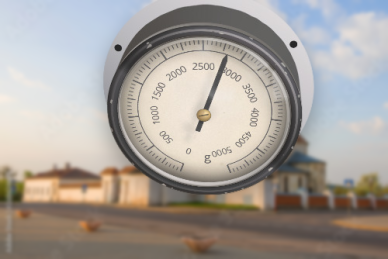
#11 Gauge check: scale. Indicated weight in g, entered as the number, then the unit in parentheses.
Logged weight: 2800 (g)
